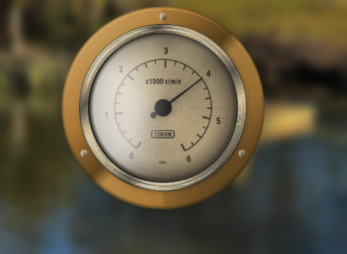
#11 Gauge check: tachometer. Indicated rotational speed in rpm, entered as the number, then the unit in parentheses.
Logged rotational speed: 4000 (rpm)
